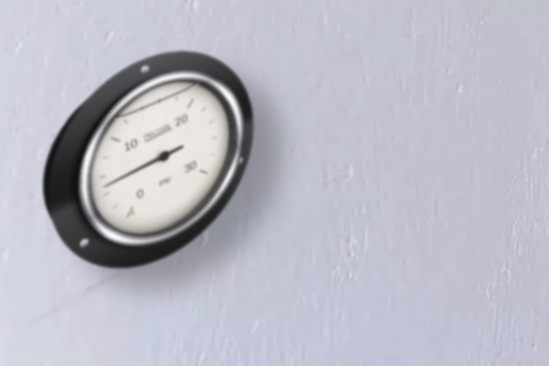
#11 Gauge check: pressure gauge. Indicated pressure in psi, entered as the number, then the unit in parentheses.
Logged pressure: 5 (psi)
